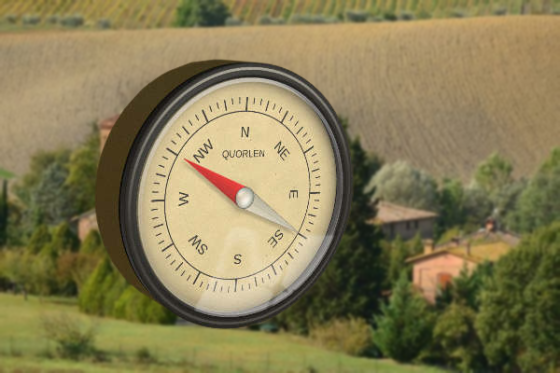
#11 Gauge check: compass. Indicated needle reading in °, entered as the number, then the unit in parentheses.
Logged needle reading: 300 (°)
